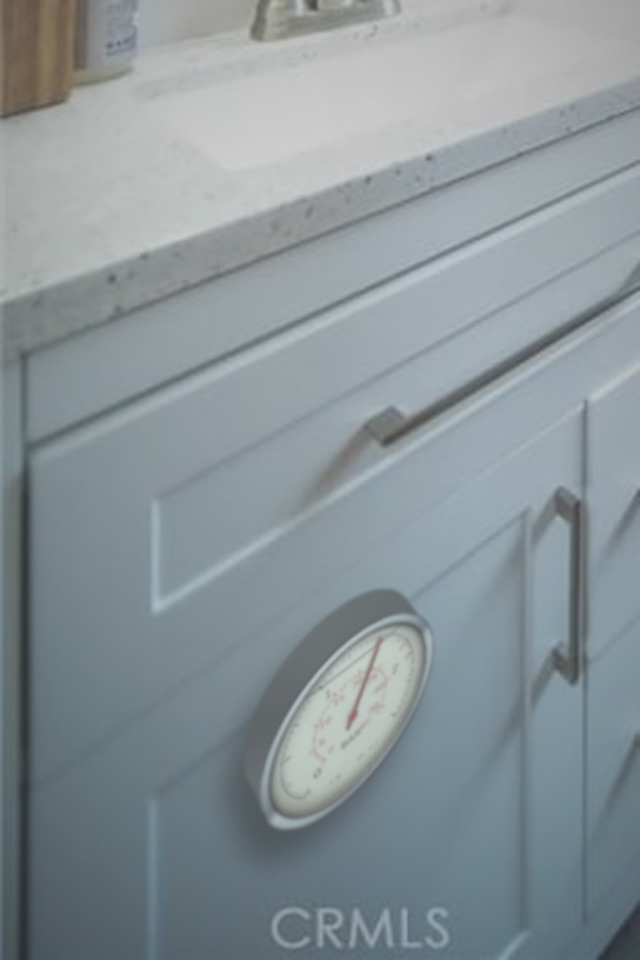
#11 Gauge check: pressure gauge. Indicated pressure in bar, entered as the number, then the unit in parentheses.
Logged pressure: 1.5 (bar)
